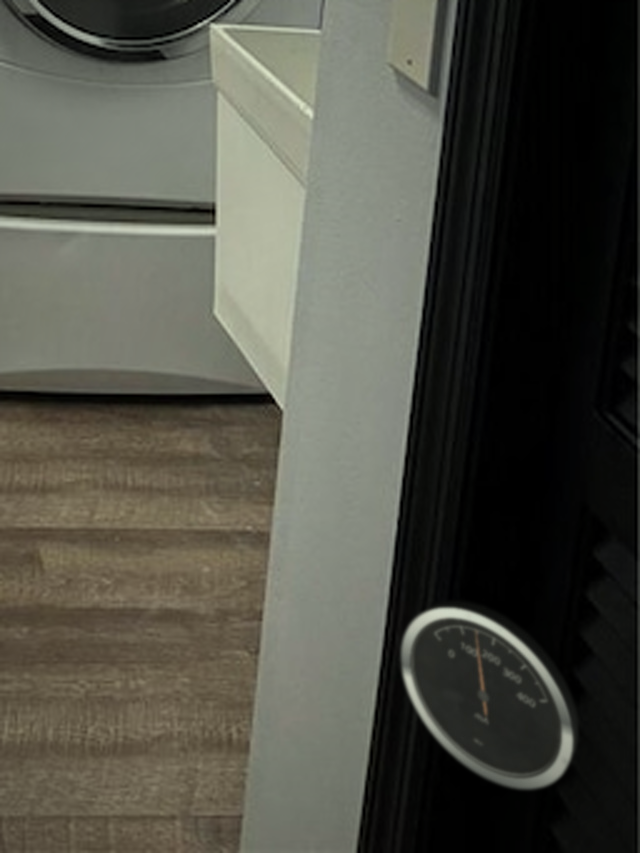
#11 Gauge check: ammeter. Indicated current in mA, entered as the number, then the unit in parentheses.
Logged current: 150 (mA)
